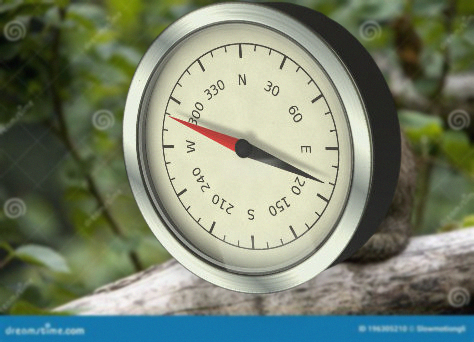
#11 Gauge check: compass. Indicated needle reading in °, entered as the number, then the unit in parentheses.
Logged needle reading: 290 (°)
